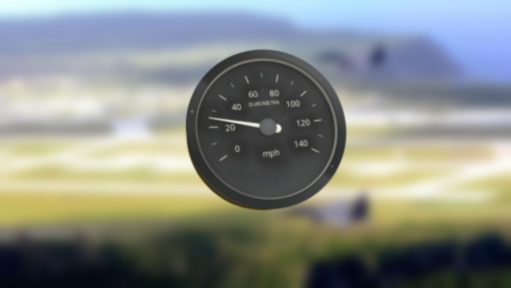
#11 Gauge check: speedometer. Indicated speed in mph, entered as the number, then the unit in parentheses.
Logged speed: 25 (mph)
